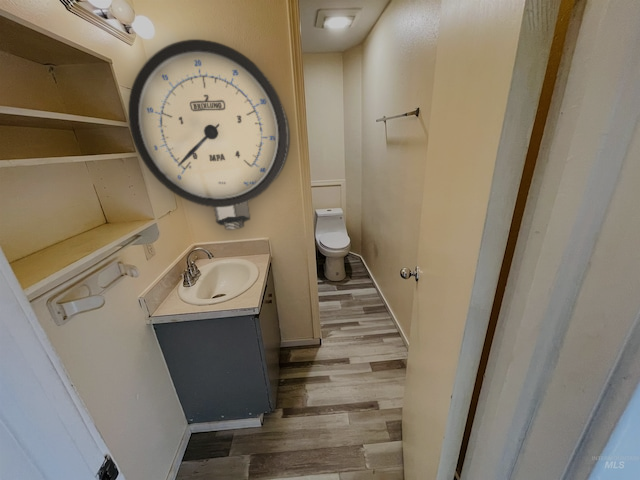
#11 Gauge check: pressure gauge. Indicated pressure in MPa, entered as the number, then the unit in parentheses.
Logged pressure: 0.1 (MPa)
